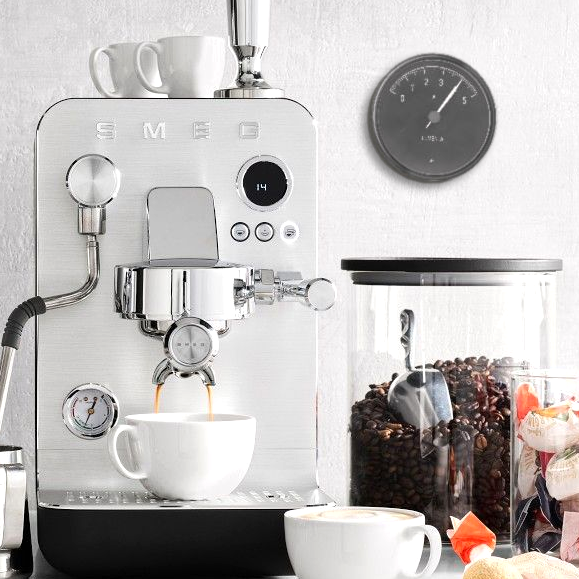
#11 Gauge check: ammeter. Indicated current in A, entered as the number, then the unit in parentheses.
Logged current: 4 (A)
